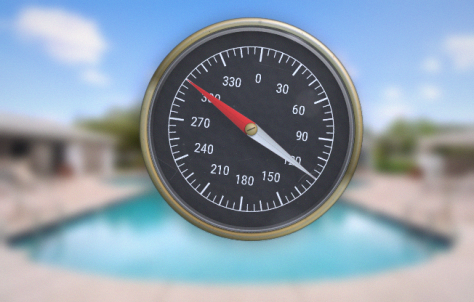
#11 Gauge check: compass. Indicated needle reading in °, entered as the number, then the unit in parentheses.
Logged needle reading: 300 (°)
